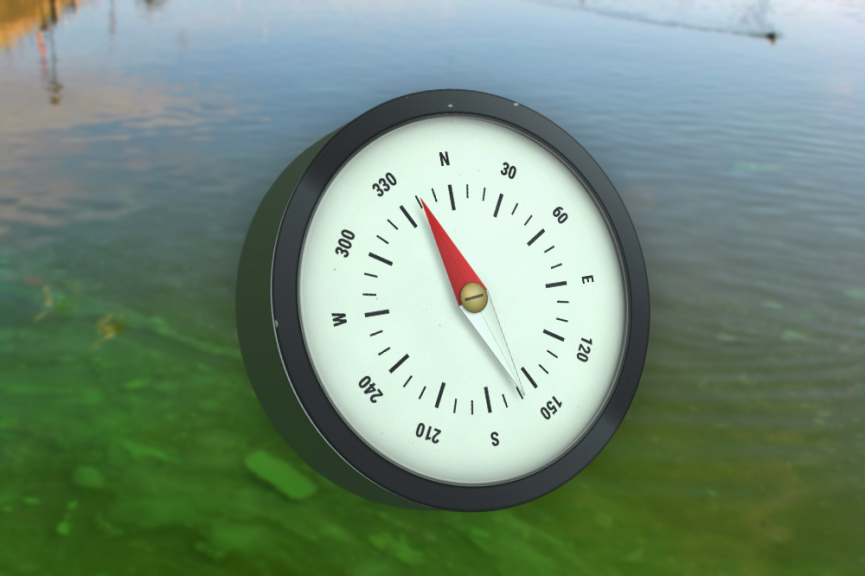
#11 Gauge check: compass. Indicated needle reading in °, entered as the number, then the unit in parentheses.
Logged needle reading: 340 (°)
